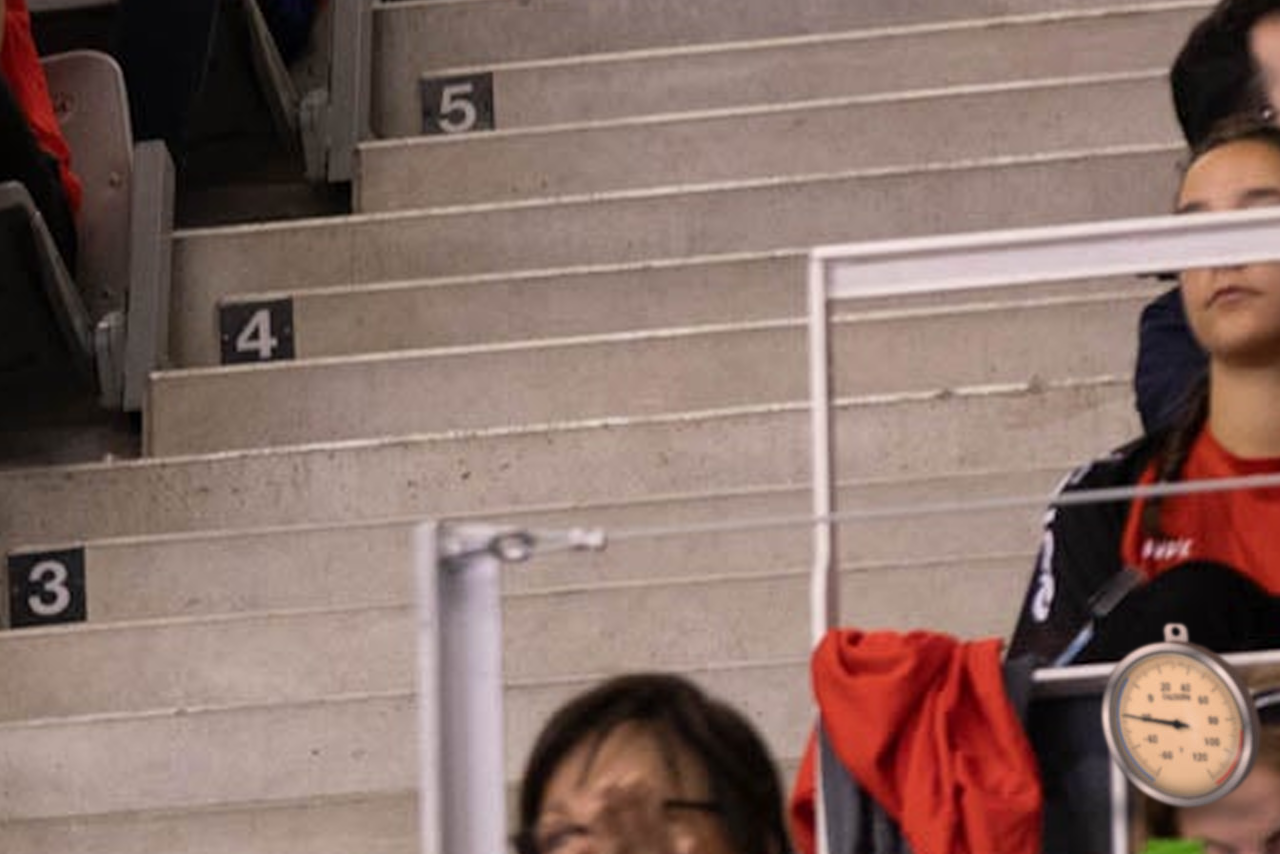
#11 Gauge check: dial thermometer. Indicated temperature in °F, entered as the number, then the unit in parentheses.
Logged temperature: -20 (°F)
